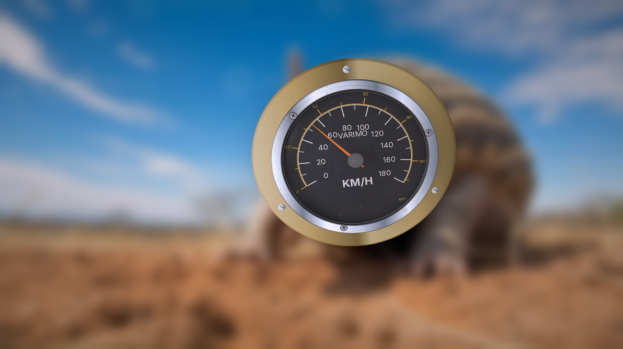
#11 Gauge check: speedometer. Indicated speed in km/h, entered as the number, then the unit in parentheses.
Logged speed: 55 (km/h)
